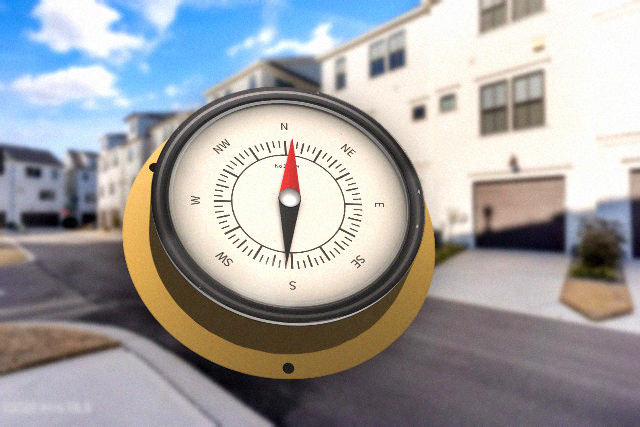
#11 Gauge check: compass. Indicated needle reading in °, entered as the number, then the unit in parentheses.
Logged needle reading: 5 (°)
